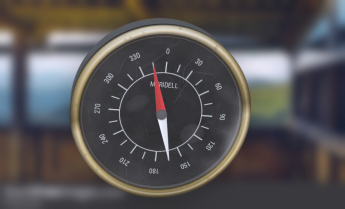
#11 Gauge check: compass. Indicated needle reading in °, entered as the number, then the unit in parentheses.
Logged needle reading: 345 (°)
